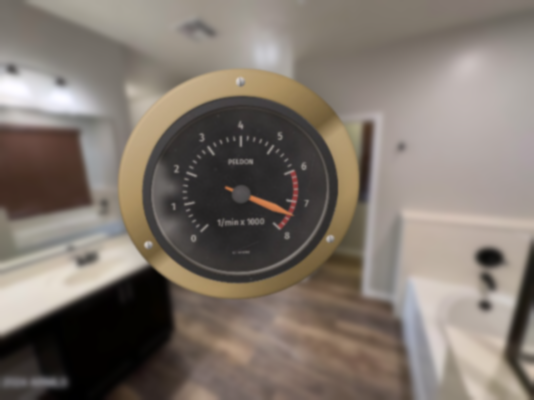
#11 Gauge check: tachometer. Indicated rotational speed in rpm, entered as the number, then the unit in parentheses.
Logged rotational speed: 7400 (rpm)
